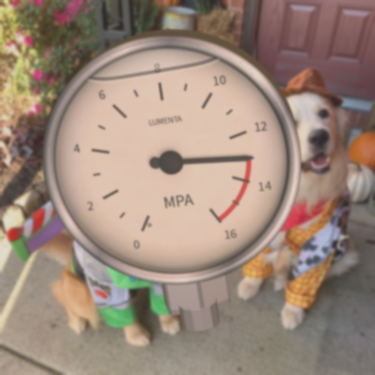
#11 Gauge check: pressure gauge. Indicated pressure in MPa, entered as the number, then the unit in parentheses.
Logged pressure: 13 (MPa)
